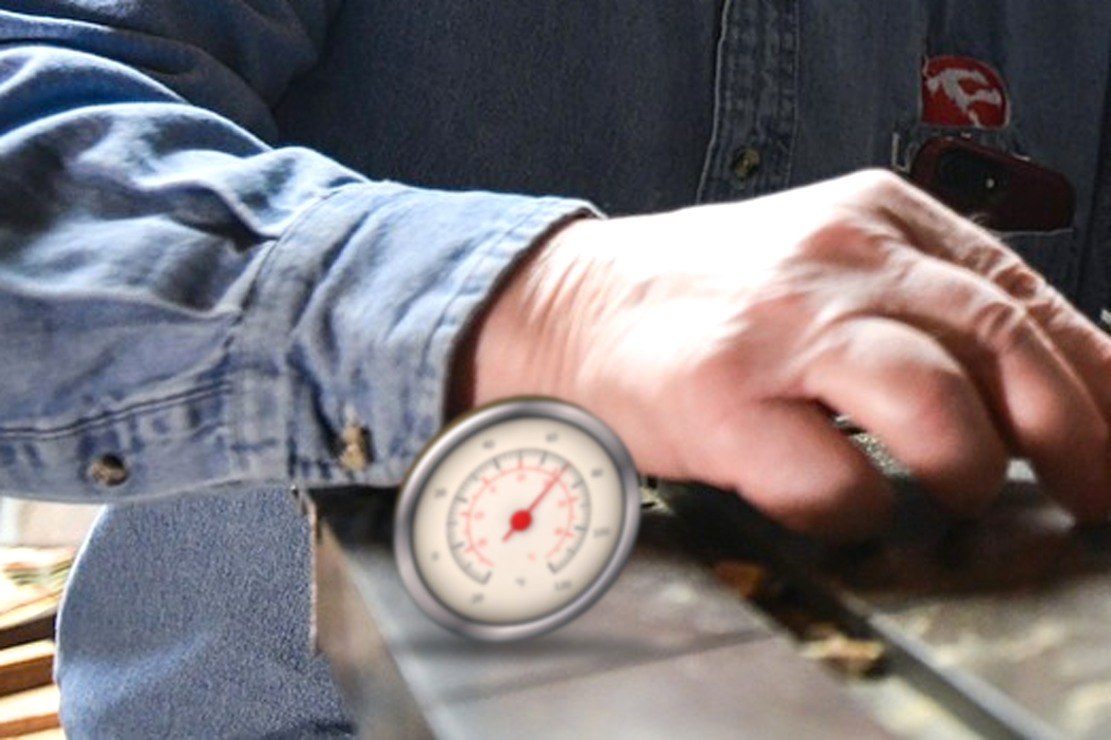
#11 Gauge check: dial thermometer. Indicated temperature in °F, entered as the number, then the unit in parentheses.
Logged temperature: 70 (°F)
